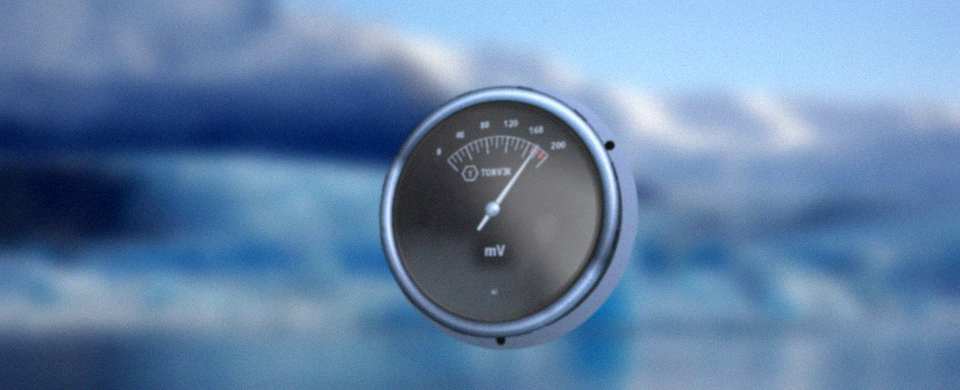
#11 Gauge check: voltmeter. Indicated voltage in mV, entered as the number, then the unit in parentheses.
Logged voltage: 180 (mV)
